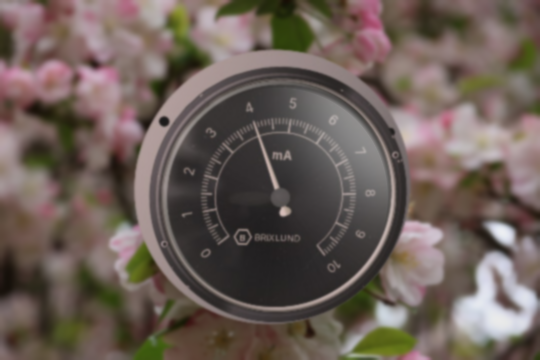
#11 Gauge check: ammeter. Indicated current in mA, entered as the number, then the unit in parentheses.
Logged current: 4 (mA)
